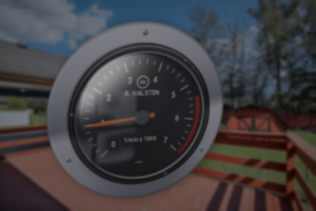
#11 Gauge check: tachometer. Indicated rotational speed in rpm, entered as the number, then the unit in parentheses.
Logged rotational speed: 1000 (rpm)
